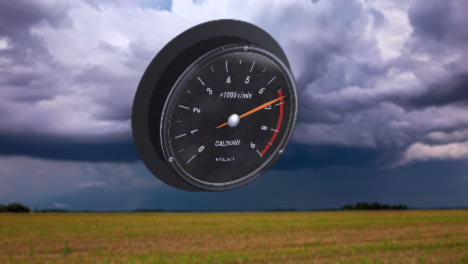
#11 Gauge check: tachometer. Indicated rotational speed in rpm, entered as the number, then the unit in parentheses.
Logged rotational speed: 6750 (rpm)
